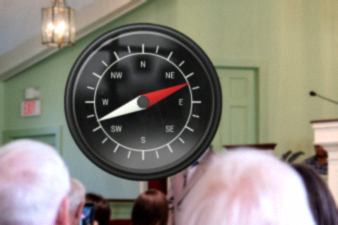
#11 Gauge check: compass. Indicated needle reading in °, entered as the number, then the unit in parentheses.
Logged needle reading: 67.5 (°)
